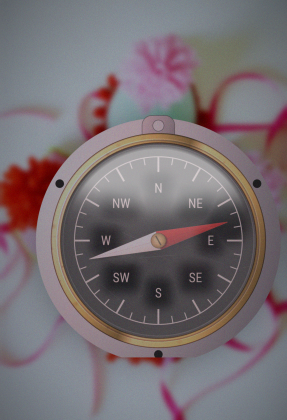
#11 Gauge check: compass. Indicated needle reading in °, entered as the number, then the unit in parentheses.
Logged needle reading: 75 (°)
